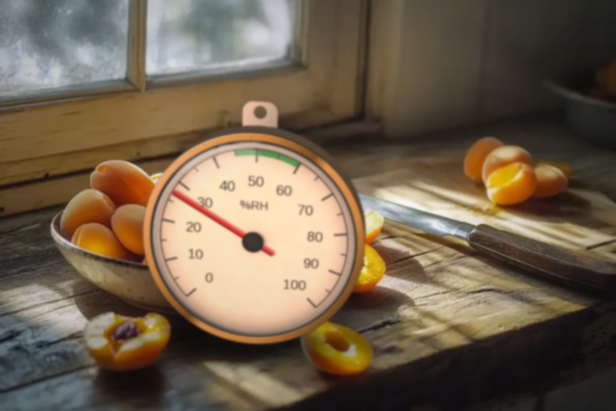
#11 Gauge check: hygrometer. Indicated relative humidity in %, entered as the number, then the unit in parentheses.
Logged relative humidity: 27.5 (%)
